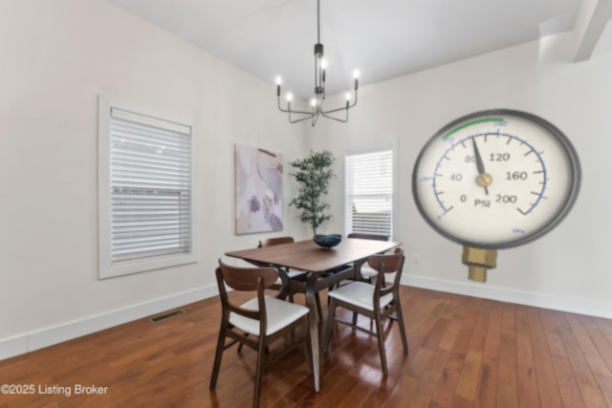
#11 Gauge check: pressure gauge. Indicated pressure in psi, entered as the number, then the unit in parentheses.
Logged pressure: 90 (psi)
